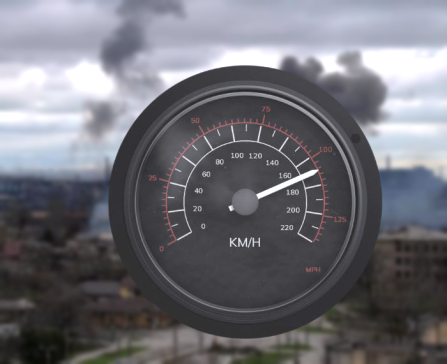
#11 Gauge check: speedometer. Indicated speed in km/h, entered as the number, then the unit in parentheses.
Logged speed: 170 (km/h)
